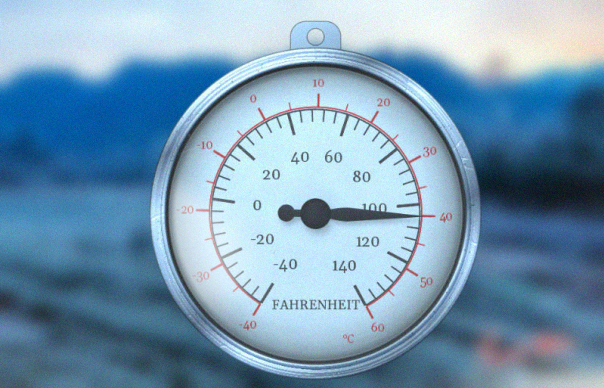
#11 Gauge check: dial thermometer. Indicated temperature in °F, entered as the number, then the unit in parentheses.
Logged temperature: 104 (°F)
